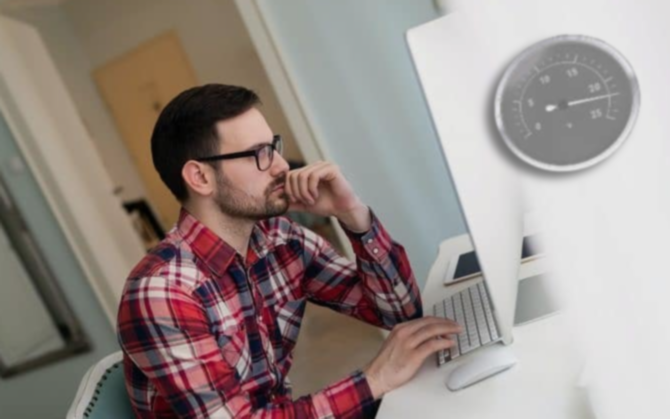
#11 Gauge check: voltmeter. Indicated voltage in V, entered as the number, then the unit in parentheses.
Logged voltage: 22 (V)
